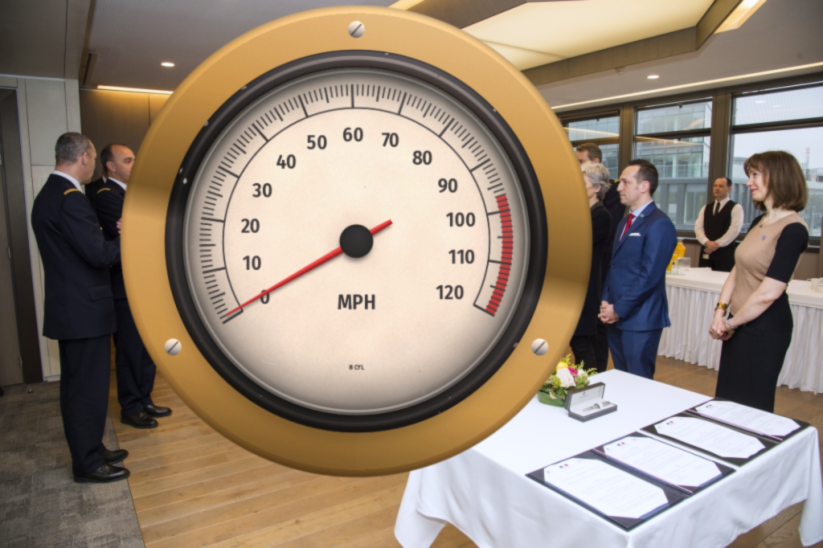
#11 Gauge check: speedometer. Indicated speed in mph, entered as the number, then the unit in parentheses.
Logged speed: 1 (mph)
